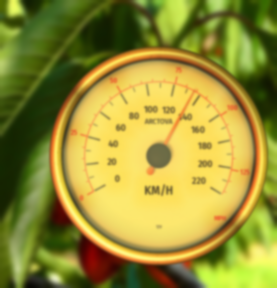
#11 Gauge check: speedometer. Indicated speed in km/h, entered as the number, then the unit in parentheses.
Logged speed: 135 (km/h)
